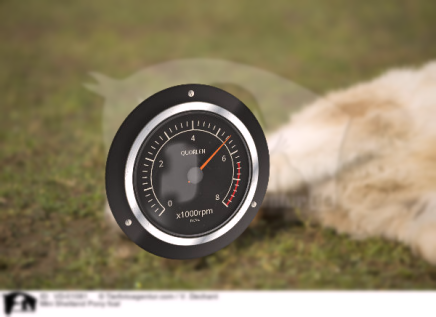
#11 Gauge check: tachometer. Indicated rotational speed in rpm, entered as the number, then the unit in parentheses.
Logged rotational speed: 5400 (rpm)
